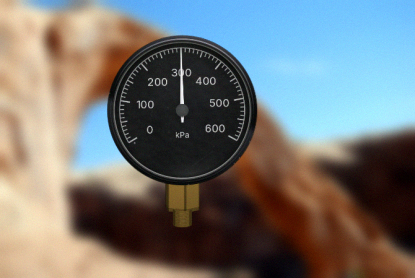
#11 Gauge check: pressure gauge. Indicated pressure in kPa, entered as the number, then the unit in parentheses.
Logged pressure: 300 (kPa)
